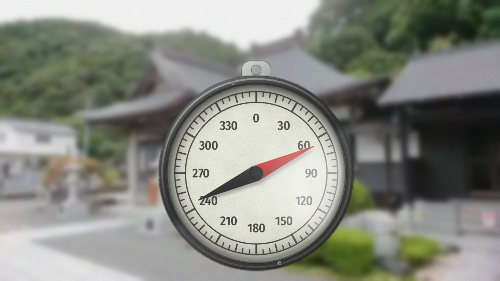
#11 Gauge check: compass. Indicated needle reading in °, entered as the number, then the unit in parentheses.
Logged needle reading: 65 (°)
